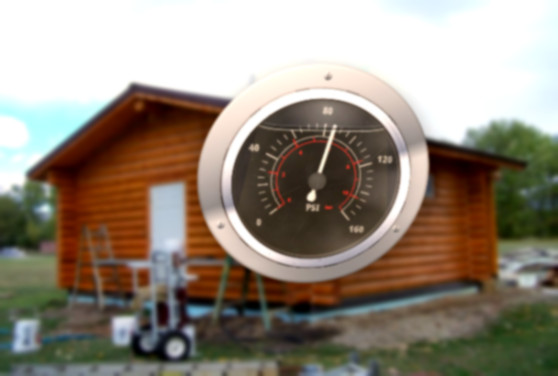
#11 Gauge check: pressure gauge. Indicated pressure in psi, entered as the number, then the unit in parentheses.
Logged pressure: 85 (psi)
